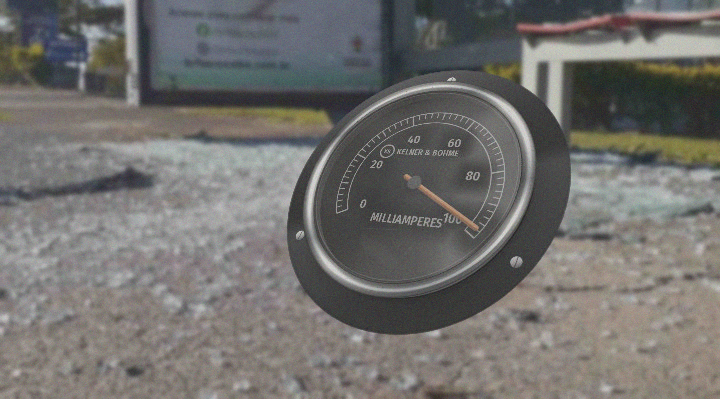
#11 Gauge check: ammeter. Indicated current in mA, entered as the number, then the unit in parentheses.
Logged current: 98 (mA)
